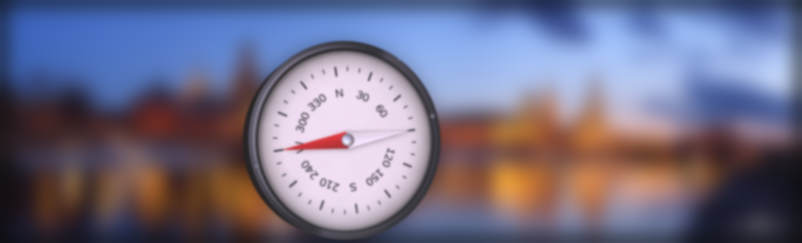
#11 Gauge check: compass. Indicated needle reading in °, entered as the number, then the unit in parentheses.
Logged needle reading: 270 (°)
